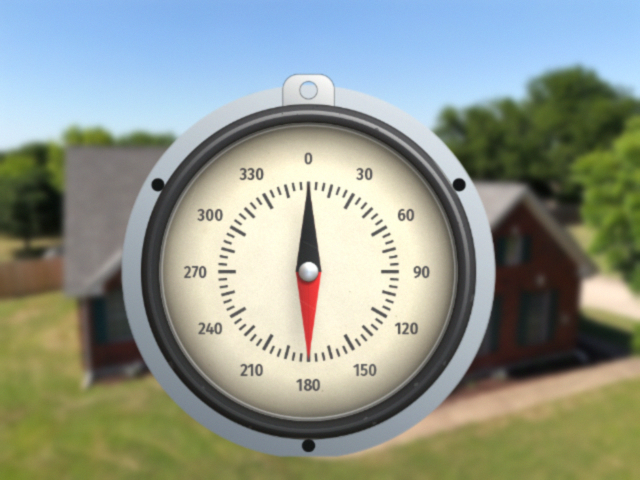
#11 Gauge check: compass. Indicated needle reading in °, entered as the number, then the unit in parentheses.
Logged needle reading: 180 (°)
